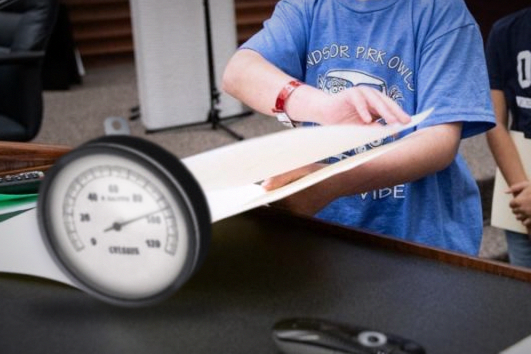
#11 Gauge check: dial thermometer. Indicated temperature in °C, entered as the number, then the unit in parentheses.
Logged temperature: 95 (°C)
